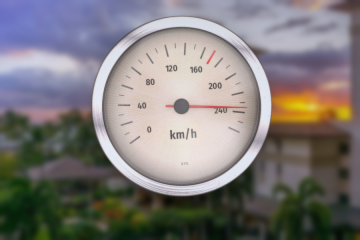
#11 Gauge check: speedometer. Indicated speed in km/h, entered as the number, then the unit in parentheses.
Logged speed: 235 (km/h)
